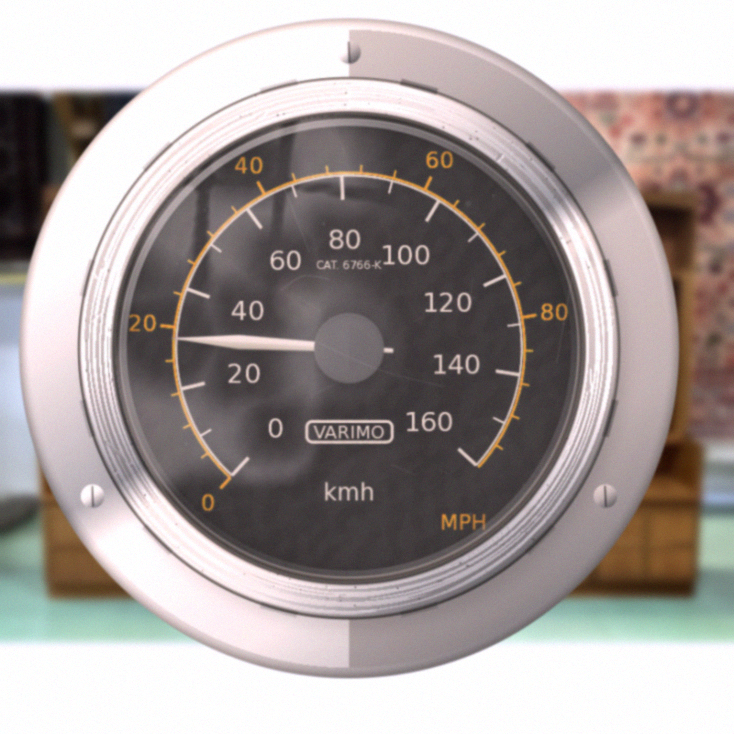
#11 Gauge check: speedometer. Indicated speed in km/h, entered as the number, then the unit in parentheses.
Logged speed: 30 (km/h)
